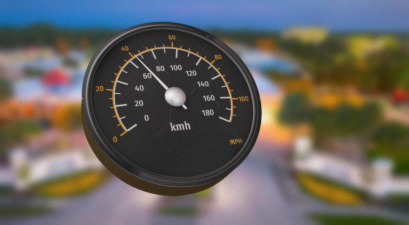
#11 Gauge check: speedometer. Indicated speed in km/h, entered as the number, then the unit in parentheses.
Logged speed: 65 (km/h)
